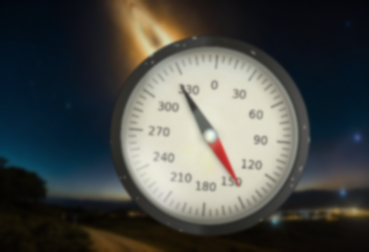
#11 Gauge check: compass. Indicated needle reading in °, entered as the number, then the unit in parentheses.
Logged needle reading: 145 (°)
